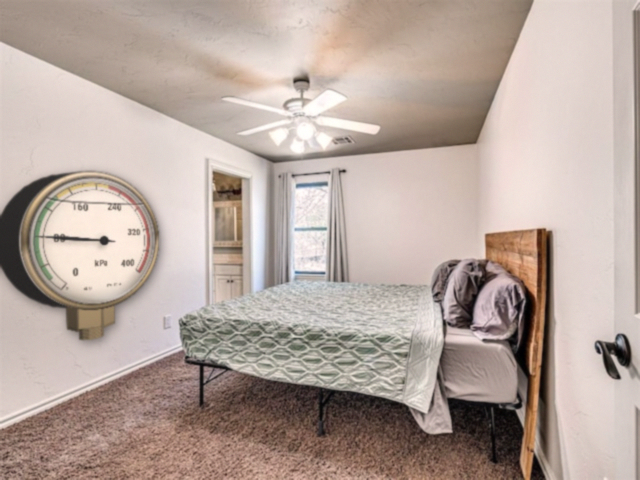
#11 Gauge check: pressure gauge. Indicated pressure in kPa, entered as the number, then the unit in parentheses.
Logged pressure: 80 (kPa)
